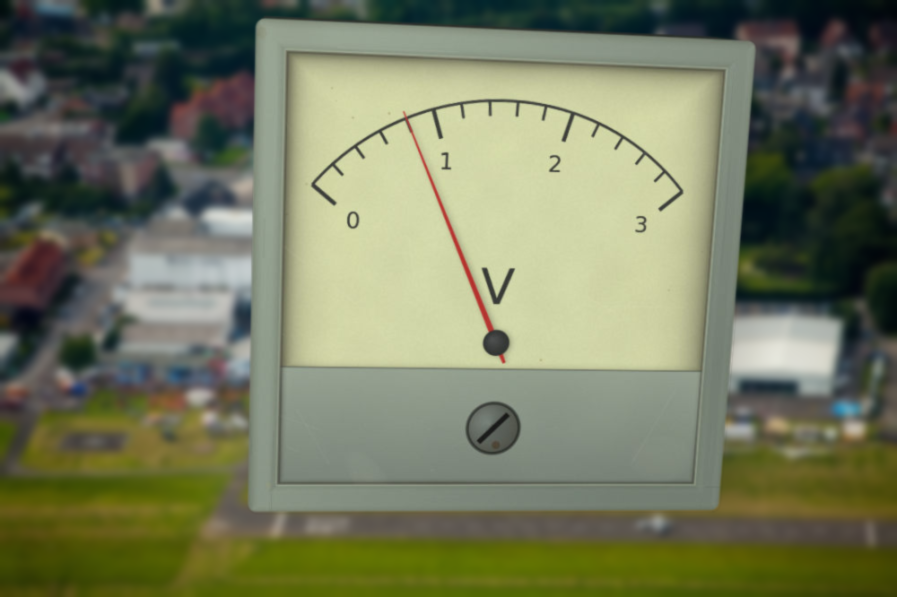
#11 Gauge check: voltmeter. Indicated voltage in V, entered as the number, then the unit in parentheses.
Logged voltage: 0.8 (V)
